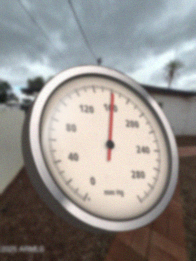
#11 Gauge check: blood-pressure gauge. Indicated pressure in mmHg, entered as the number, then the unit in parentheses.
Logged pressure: 160 (mmHg)
